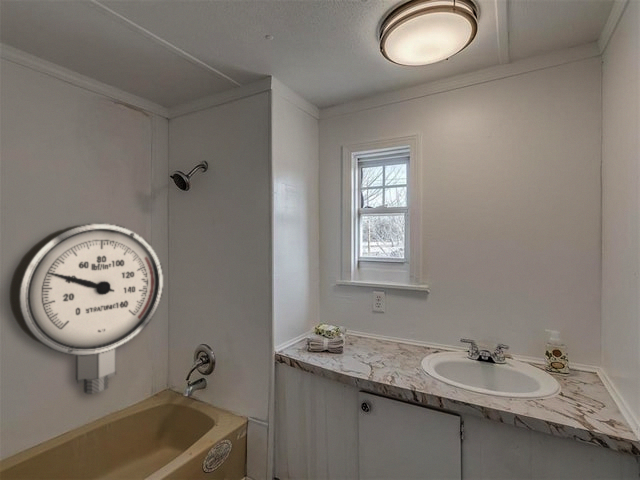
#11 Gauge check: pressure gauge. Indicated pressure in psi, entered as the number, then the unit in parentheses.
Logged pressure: 40 (psi)
